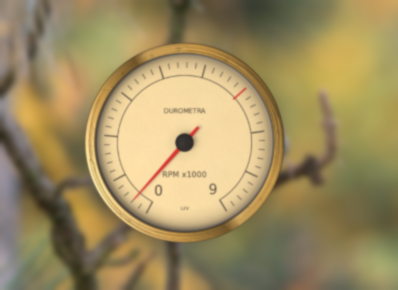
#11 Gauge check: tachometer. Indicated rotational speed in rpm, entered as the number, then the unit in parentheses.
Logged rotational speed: 400 (rpm)
